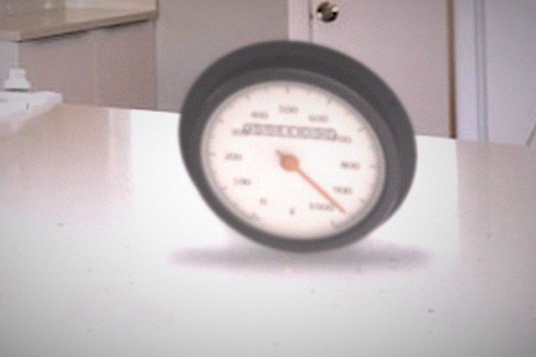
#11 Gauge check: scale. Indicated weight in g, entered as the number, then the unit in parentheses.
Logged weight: 950 (g)
